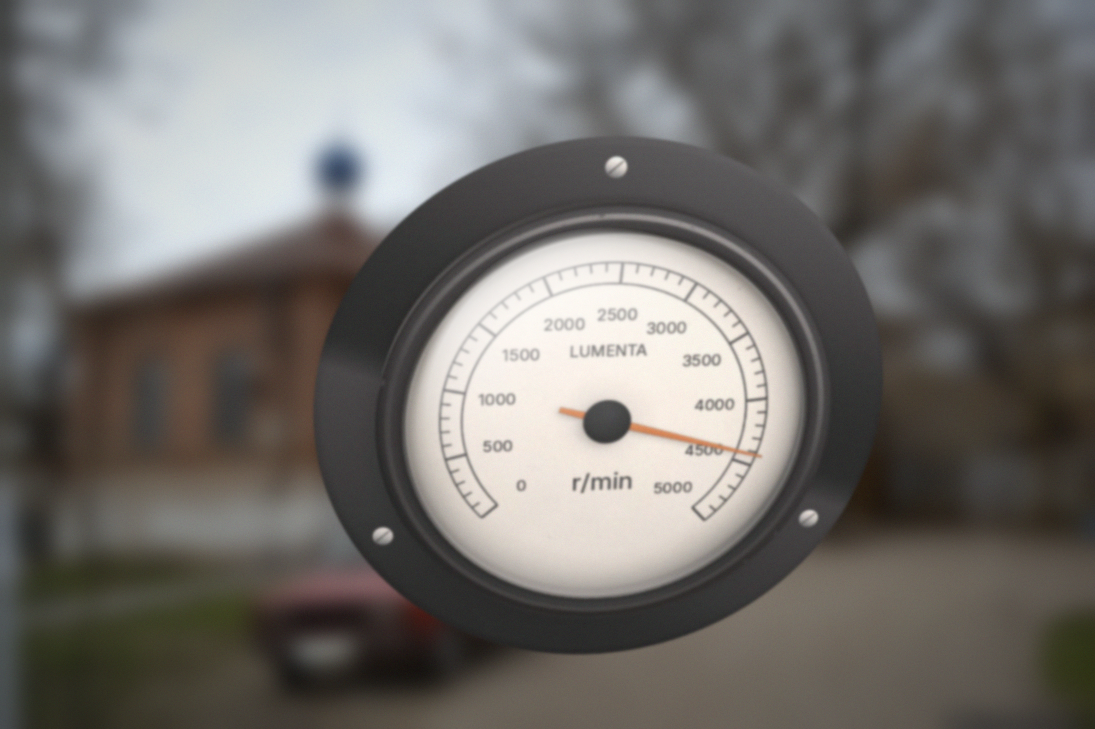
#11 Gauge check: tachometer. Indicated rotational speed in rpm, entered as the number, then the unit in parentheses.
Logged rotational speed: 4400 (rpm)
